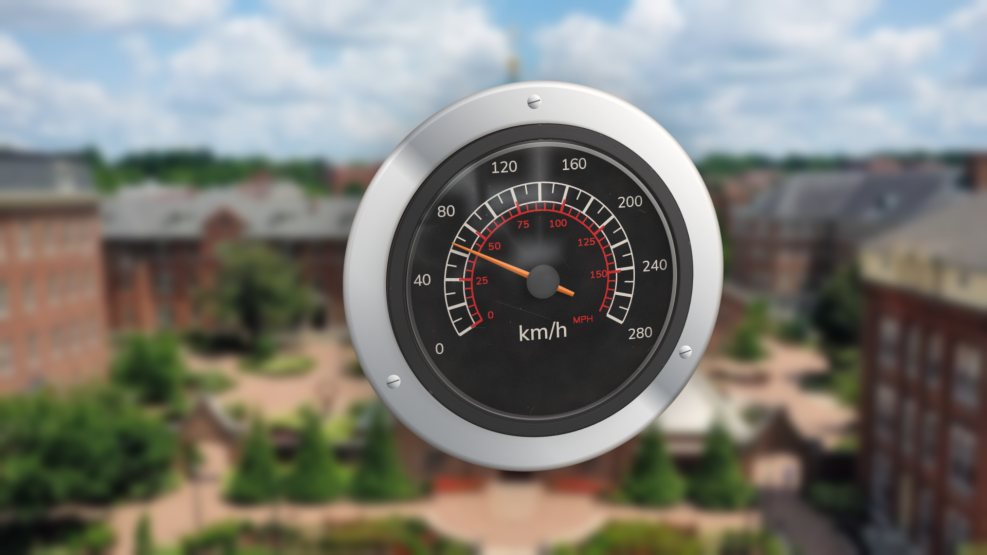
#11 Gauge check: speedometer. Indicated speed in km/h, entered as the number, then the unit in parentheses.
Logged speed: 65 (km/h)
